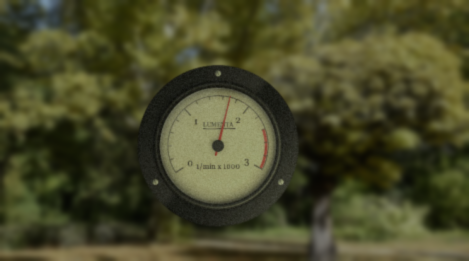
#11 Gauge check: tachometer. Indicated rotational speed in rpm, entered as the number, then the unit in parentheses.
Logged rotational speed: 1700 (rpm)
